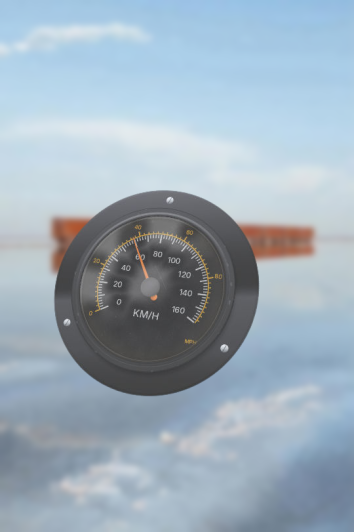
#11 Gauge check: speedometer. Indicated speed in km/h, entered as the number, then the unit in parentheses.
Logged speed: 60 (km/h)
